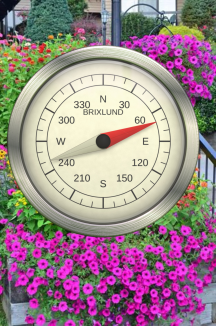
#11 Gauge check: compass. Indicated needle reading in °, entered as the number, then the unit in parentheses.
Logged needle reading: 70 (°)
